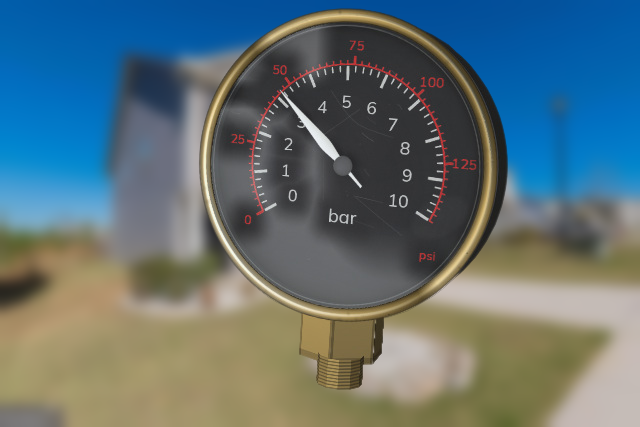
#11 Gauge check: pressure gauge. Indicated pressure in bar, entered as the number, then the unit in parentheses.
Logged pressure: 3.2 (bar)
